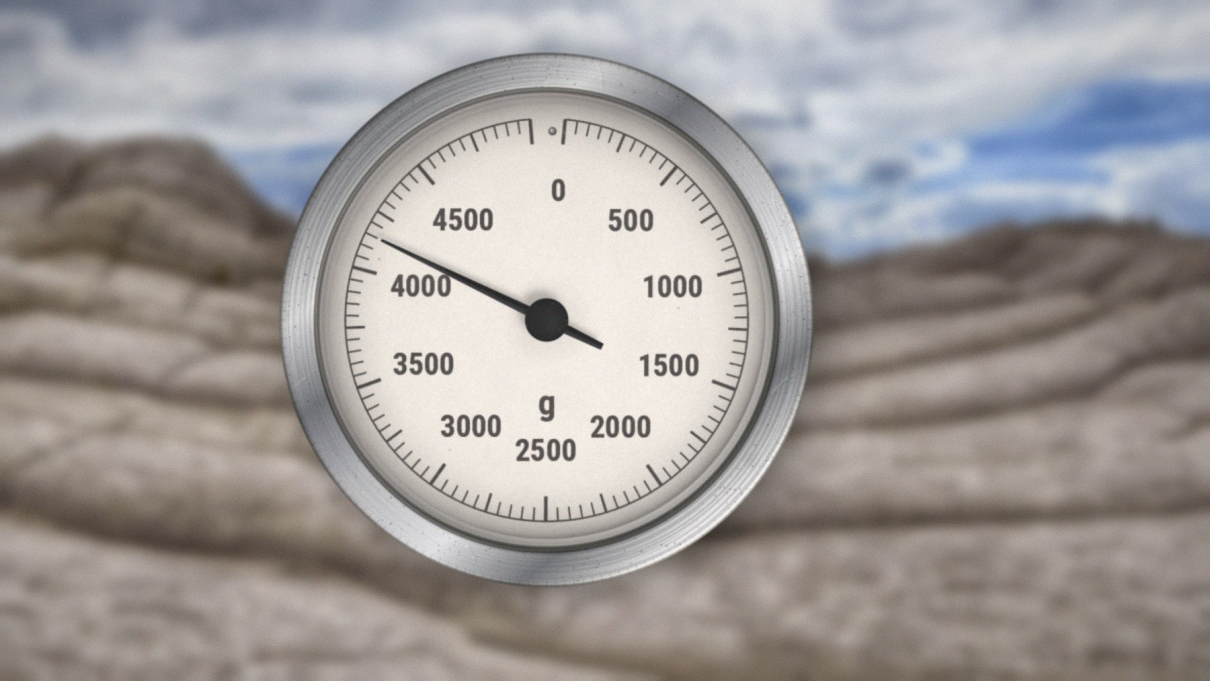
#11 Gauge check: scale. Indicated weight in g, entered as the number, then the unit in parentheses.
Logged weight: 4150 (g)
